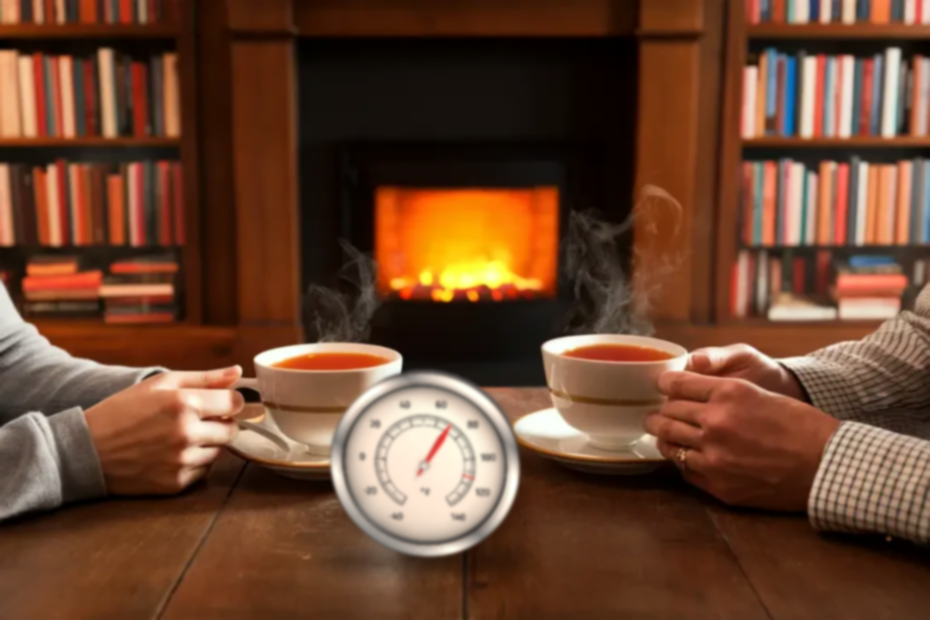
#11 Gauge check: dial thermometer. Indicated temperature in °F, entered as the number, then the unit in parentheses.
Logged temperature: 70 (°F)
